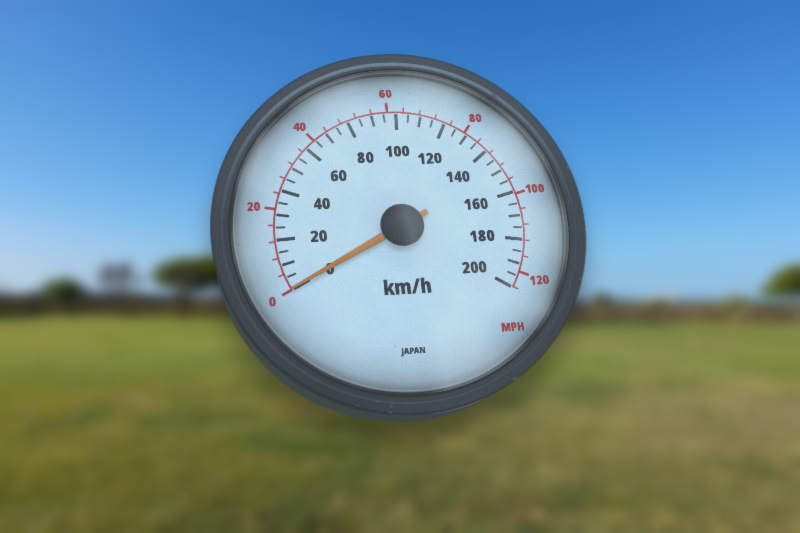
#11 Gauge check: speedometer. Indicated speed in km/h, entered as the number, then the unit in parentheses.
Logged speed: 0 (km/h)
